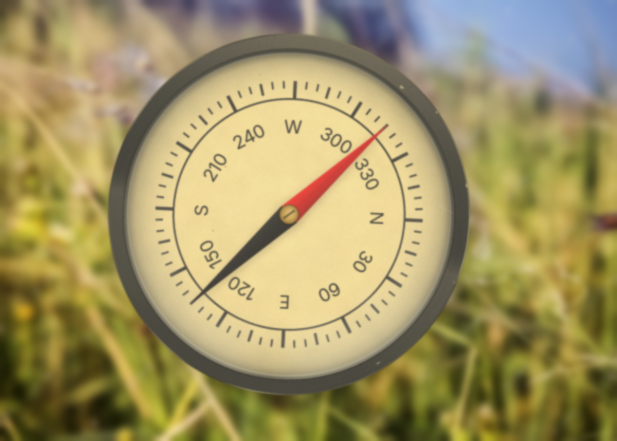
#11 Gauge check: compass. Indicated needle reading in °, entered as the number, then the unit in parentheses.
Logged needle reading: 315 (°)
